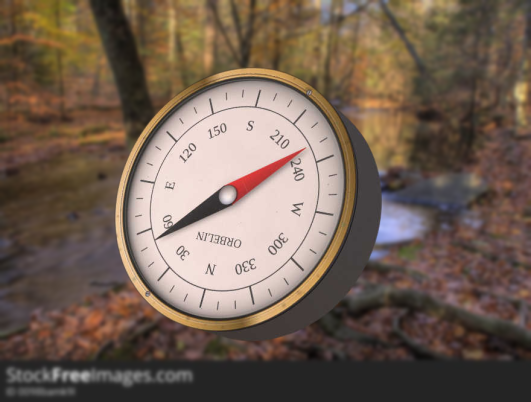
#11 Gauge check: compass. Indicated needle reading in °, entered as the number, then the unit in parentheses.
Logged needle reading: 230 (°)
